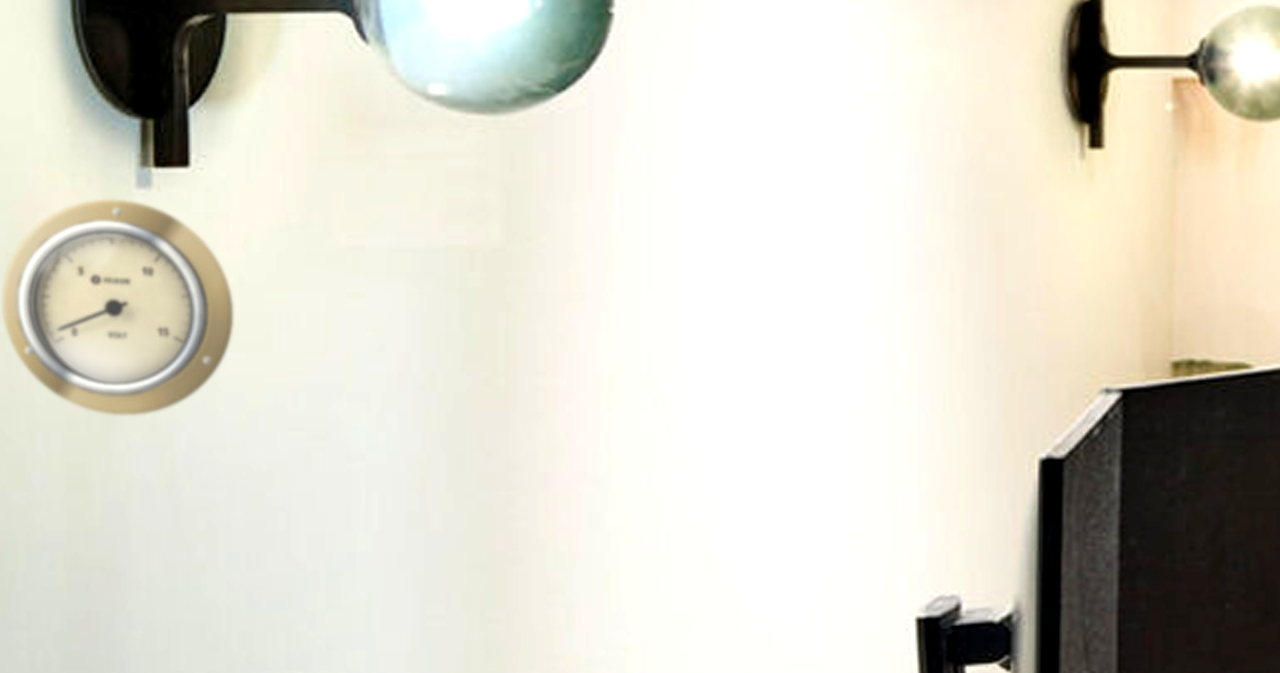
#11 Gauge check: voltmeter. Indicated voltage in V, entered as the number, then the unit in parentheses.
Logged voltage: 0.5 (V)
